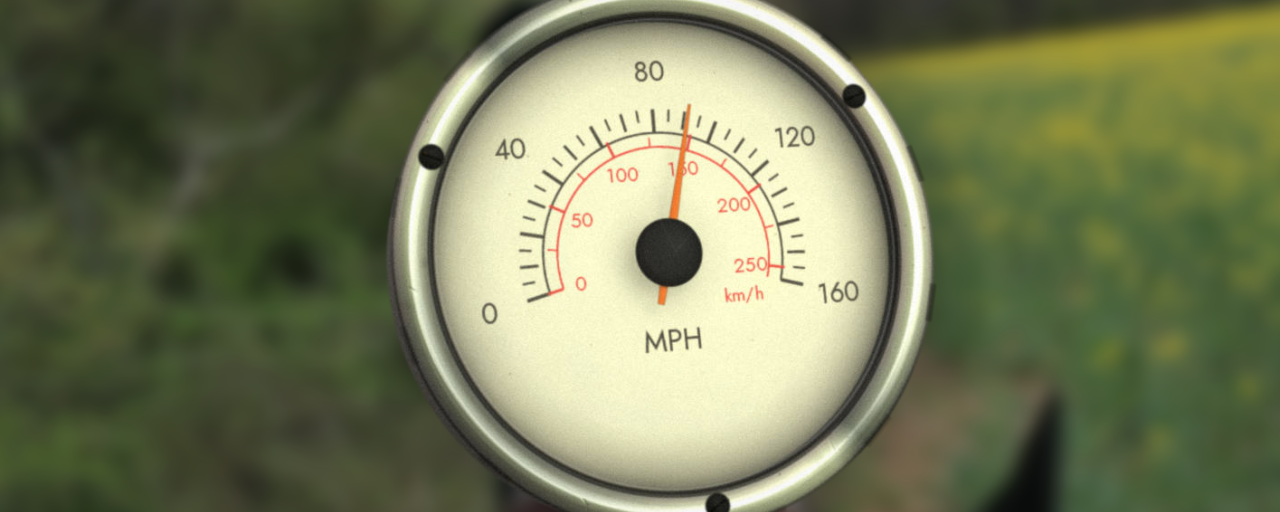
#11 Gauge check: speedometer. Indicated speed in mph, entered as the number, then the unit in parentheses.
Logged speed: 90 (mph)
